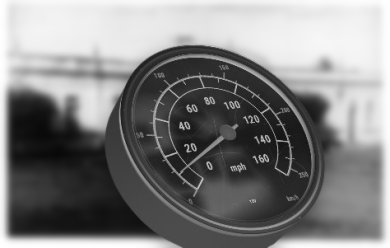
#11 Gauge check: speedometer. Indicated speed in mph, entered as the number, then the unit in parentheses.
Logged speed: 10 (mph)
